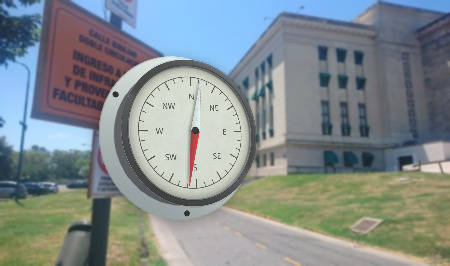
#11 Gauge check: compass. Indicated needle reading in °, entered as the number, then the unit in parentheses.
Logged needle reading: 190 (°)
